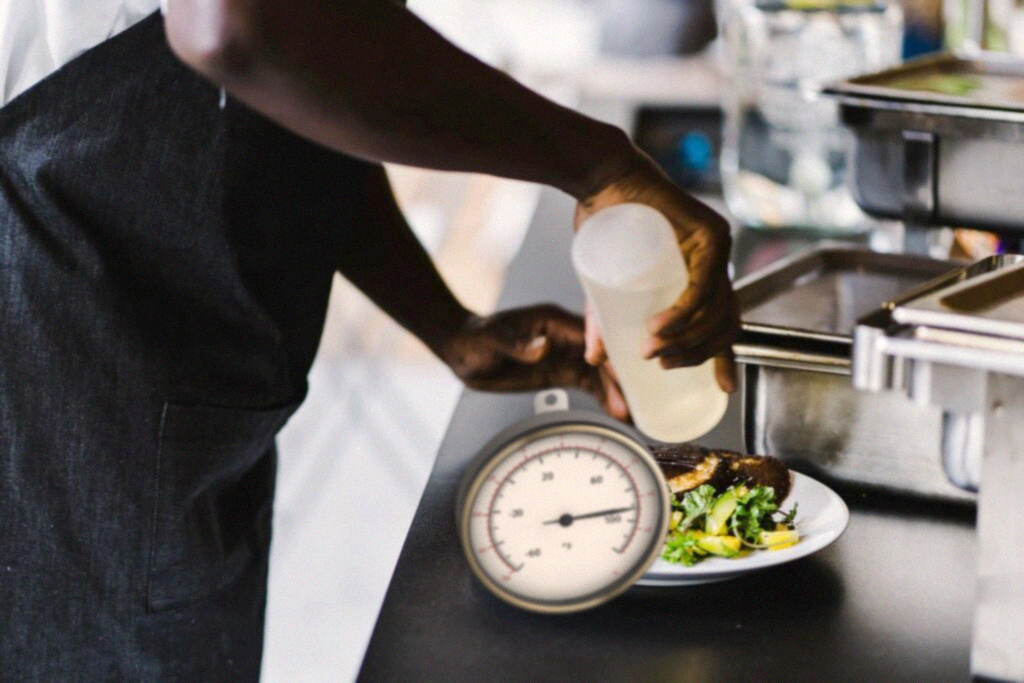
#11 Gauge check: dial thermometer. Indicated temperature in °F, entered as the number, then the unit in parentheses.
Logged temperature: 90 (°F)
